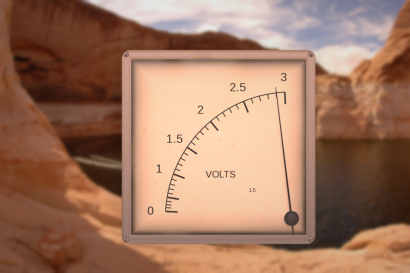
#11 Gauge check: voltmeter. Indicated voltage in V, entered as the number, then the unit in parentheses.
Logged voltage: 2.9 (V)
